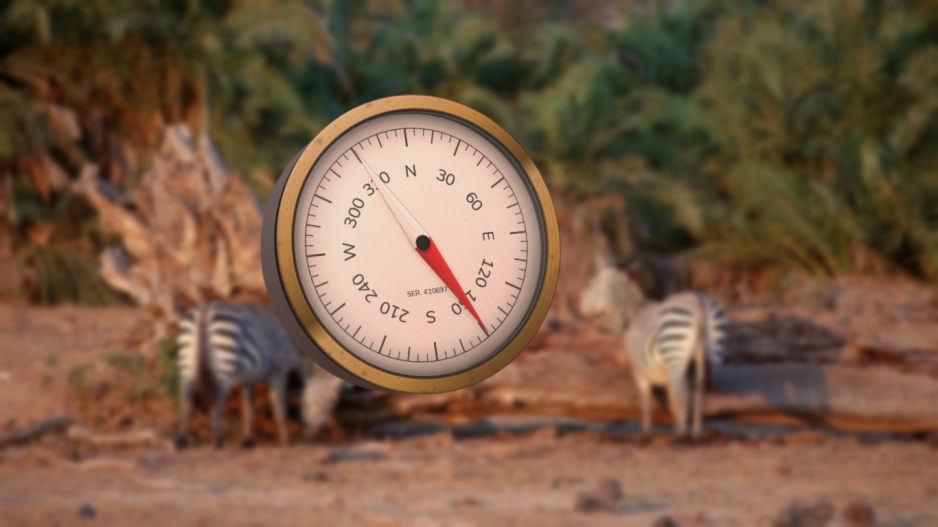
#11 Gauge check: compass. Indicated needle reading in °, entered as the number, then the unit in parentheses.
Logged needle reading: 150 (°)
